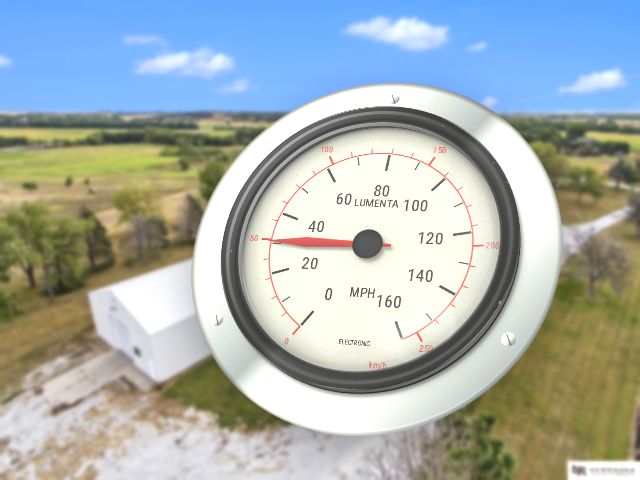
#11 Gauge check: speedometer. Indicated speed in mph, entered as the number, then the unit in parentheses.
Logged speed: 30 (mph)
